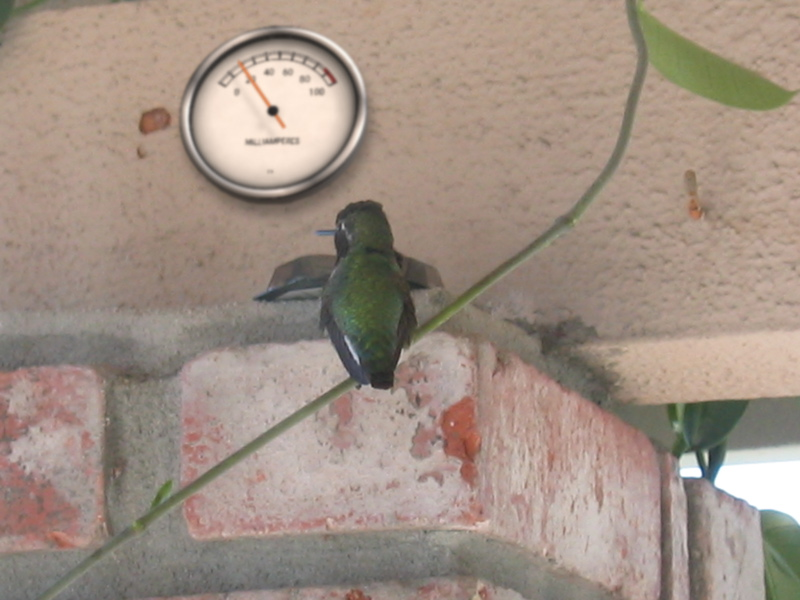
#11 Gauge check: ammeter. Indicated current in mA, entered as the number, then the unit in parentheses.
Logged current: 20 (mA)
